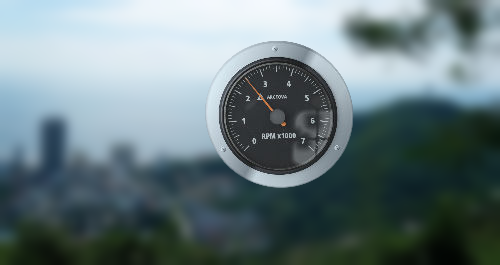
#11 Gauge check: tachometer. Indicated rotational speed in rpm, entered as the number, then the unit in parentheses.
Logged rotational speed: 2500 (rpm)
